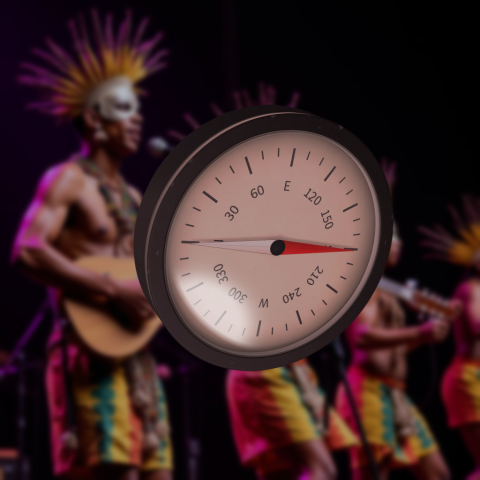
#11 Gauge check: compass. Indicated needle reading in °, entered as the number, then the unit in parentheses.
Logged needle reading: 180 (°)
